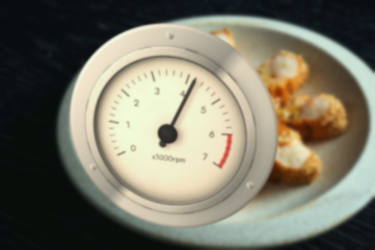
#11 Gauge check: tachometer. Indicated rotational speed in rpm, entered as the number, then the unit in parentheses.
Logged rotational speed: 4200 (rpm)
